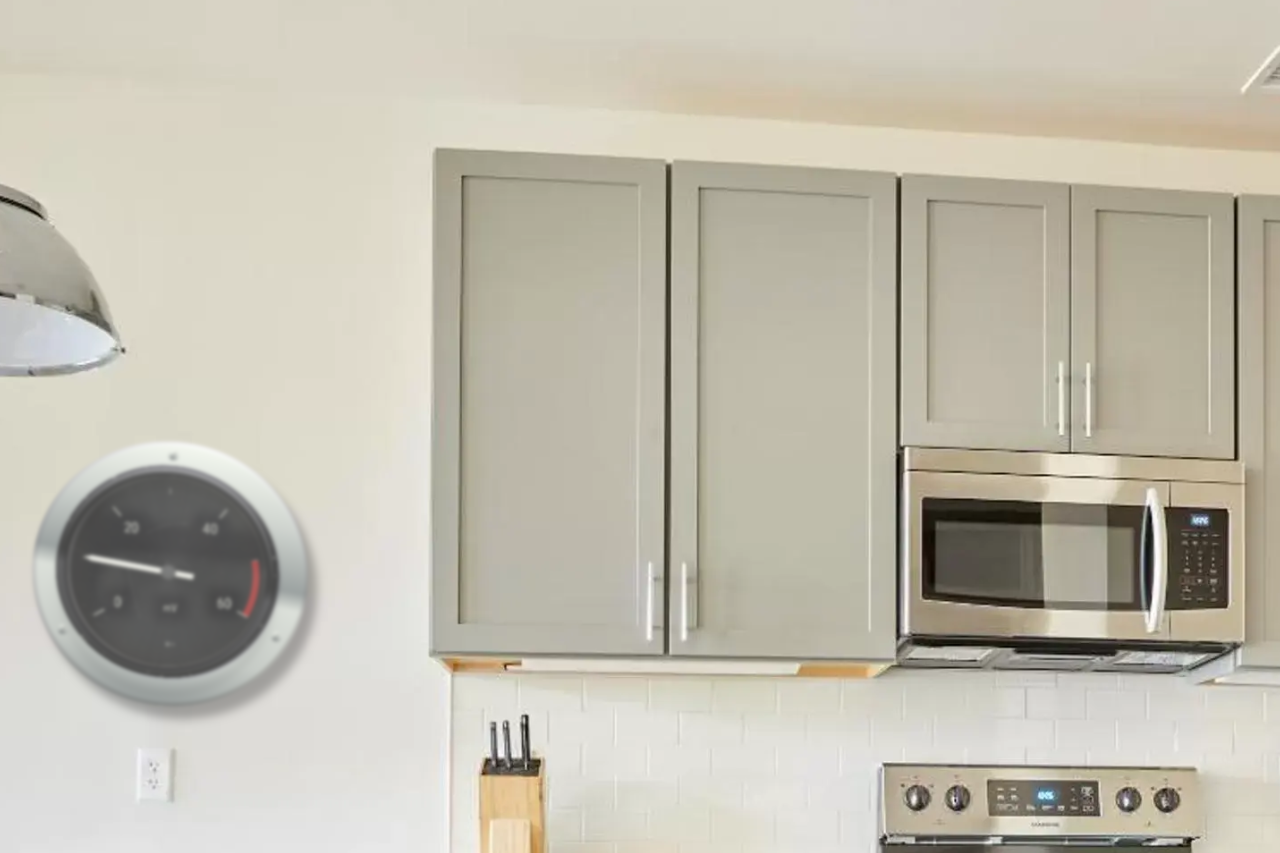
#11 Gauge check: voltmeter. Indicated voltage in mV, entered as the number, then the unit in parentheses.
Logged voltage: 10 (mV)
